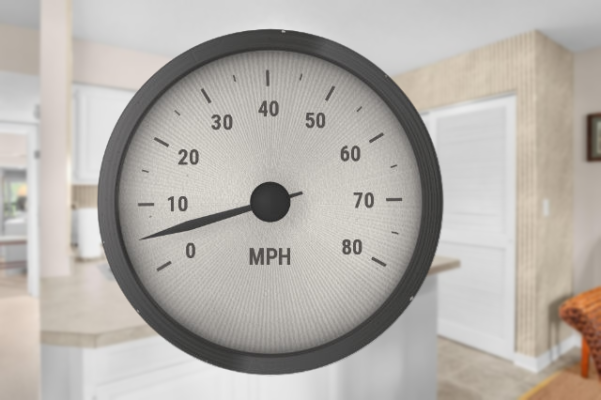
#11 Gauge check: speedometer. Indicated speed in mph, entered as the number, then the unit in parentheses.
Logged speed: 5 (mph)
